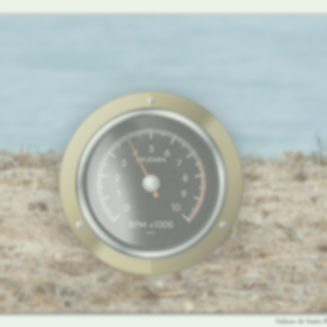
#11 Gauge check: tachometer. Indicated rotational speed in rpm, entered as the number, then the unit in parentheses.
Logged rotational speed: 4000 (rpm)
